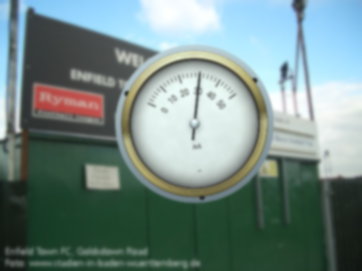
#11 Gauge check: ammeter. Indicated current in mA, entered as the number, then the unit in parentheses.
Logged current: 30 (mA)
